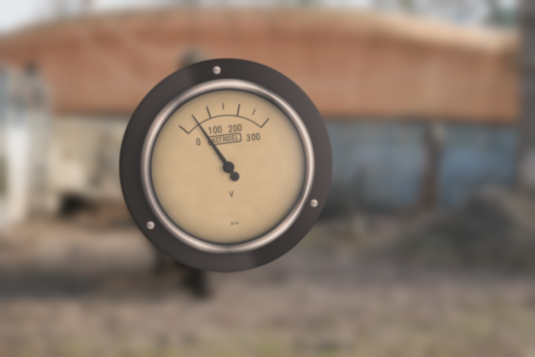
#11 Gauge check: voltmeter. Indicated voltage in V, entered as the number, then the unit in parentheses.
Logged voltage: 50 (V)
